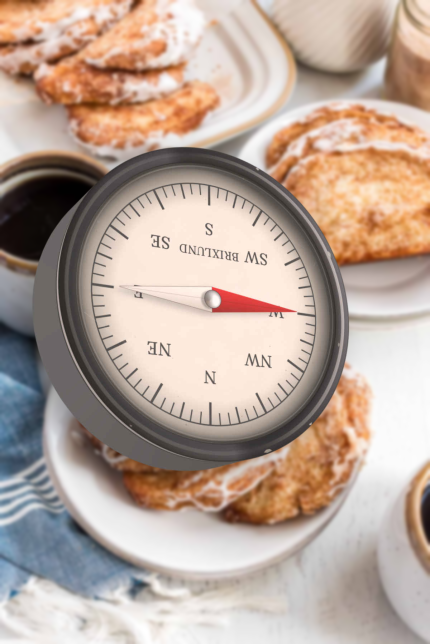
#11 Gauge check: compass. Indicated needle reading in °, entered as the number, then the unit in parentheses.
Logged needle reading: 270 (°)
